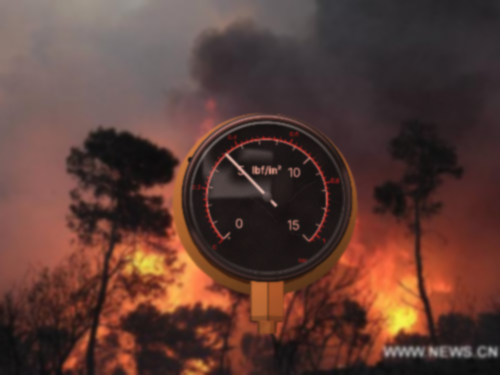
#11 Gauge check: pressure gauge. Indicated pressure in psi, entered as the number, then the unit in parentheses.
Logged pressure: 5 (psi)
